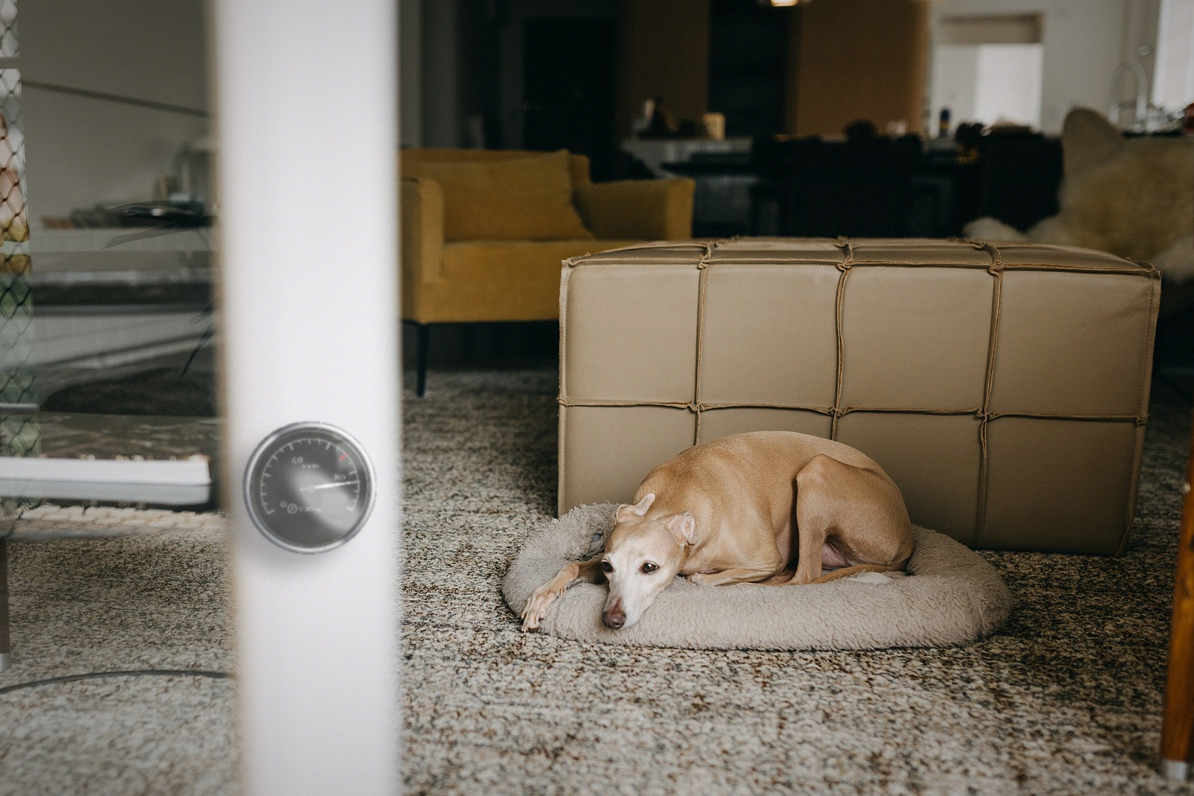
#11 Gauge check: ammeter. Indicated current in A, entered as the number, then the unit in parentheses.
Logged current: 85 (A)
